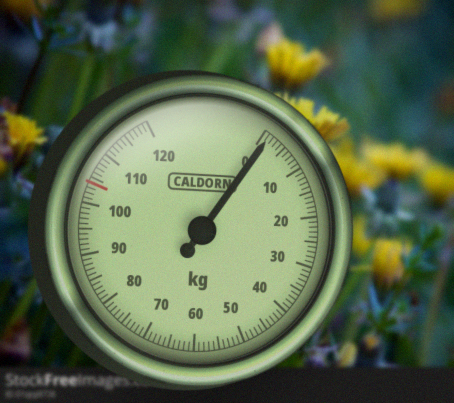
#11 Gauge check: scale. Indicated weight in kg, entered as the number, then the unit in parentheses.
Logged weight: 1 (kg)
